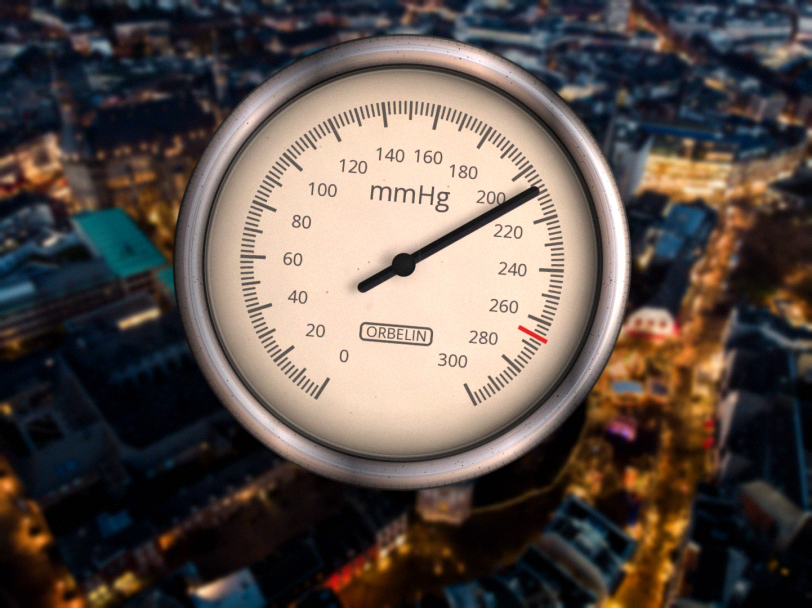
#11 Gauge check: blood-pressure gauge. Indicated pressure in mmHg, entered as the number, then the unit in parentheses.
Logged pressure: 208 (mmHg)
